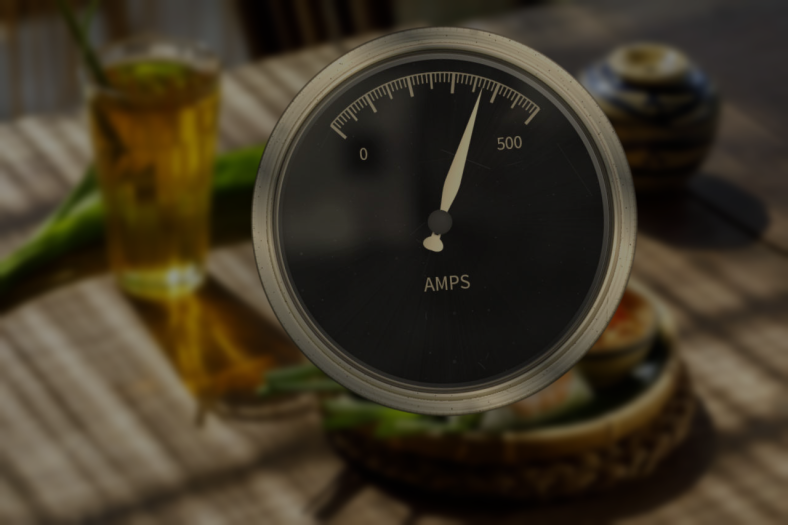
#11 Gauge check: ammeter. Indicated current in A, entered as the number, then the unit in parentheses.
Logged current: 370 (A)
